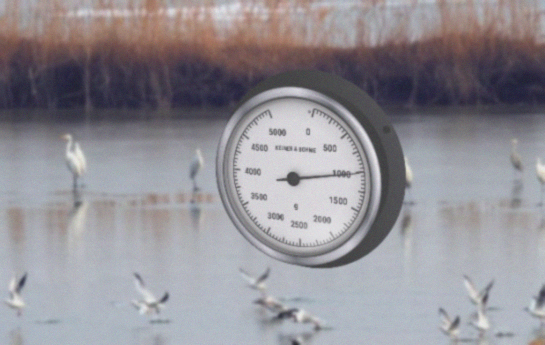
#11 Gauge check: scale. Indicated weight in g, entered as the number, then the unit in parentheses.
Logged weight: 1000 (g)
